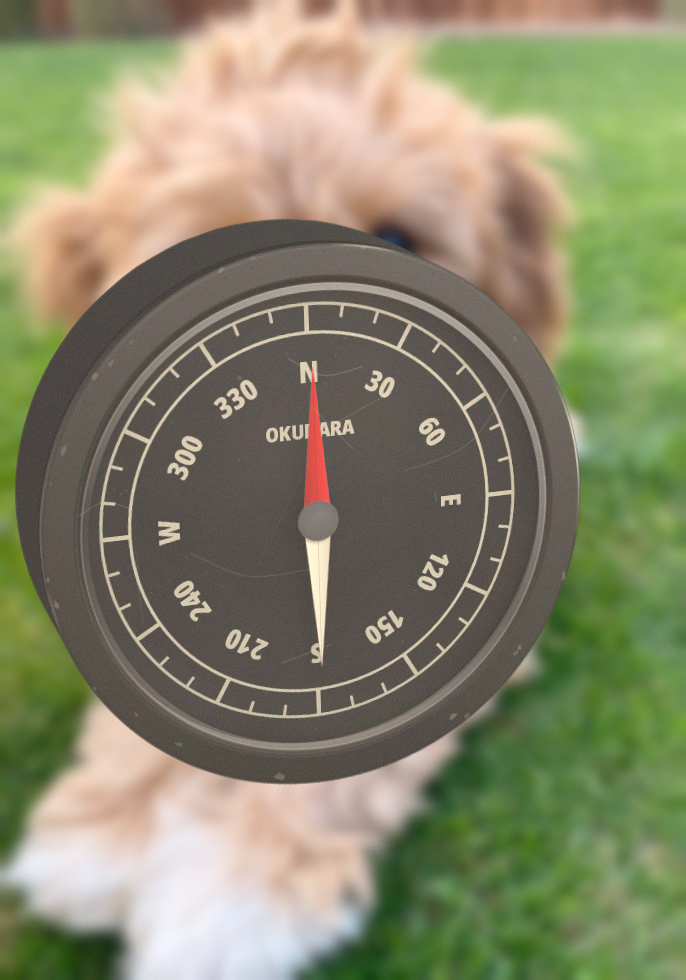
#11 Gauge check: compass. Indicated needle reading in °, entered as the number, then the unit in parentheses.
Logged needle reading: 0 (°)
